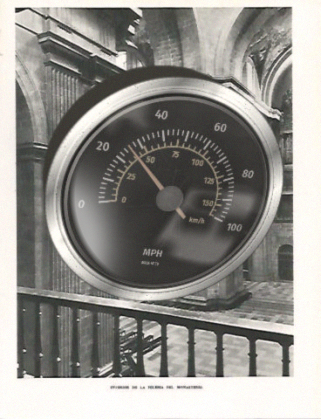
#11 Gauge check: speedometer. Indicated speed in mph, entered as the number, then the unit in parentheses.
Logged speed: 26 (mph)
